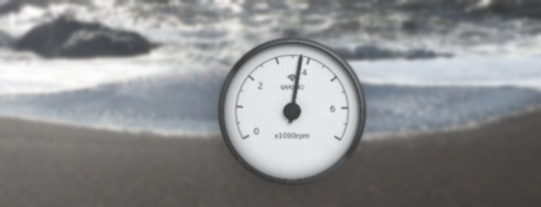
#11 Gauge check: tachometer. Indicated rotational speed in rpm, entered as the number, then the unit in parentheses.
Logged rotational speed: 3750 (rpm)
